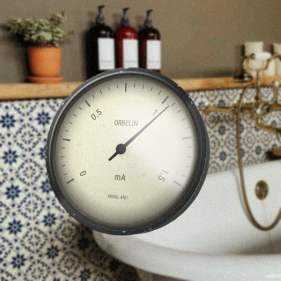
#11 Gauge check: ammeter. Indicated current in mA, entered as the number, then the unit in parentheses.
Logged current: 1.05 (mA)
